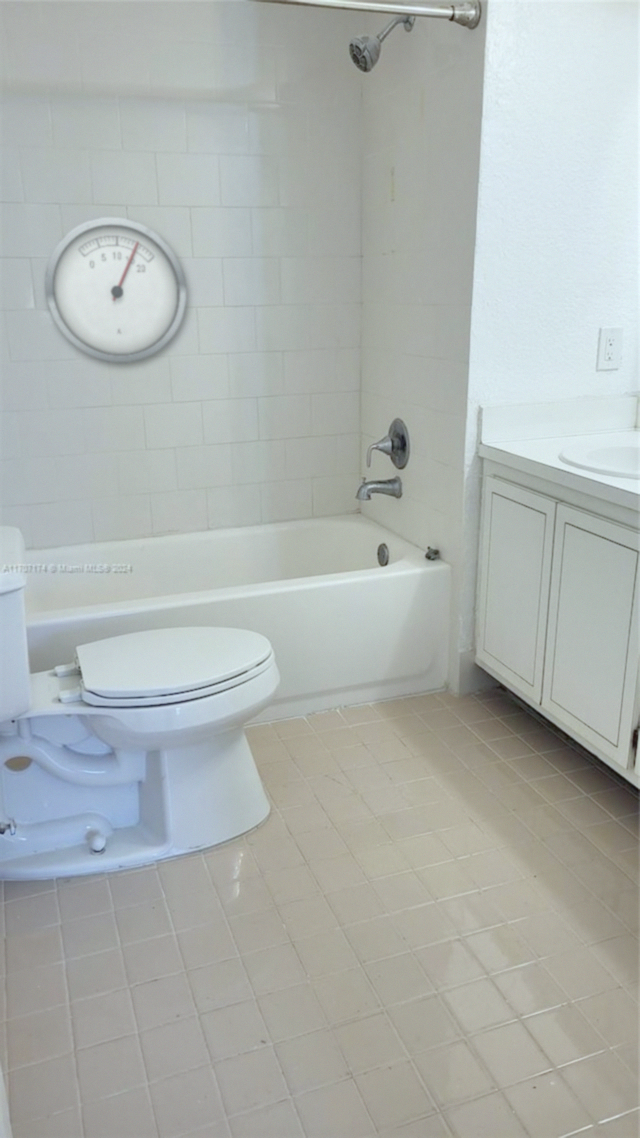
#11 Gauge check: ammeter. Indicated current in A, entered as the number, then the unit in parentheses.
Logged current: 15 (A)
